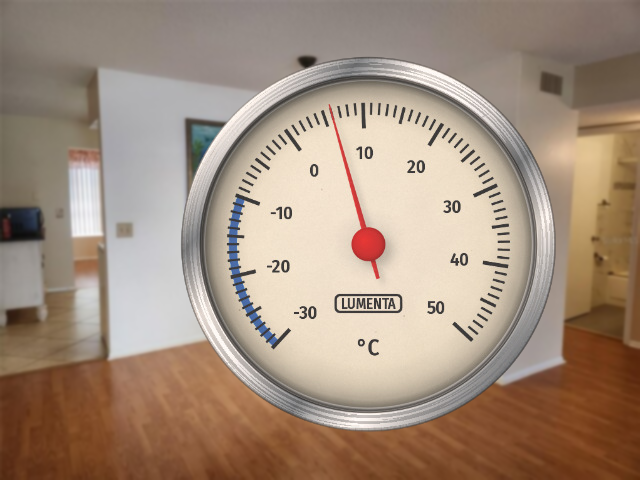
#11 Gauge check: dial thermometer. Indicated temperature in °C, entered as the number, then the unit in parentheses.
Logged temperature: 6 (°C)
